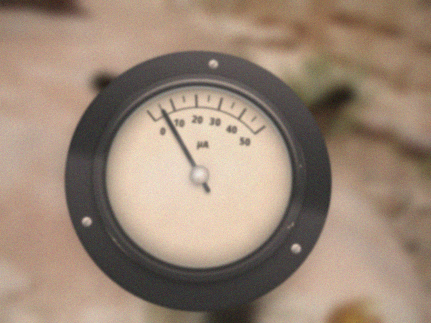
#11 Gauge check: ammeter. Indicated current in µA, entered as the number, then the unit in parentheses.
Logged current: 5 (µA)
